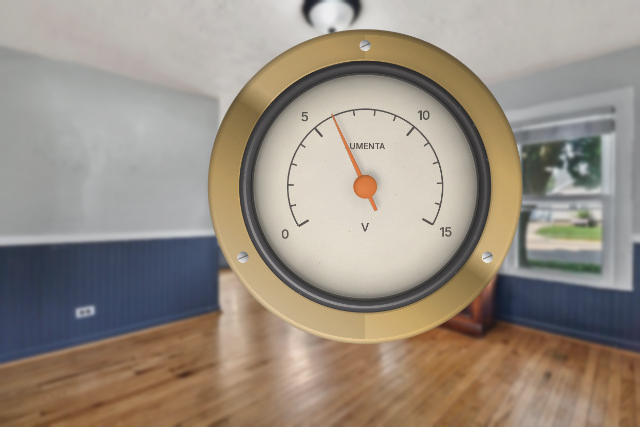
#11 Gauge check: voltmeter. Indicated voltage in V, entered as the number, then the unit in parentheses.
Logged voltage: 6 (V)
